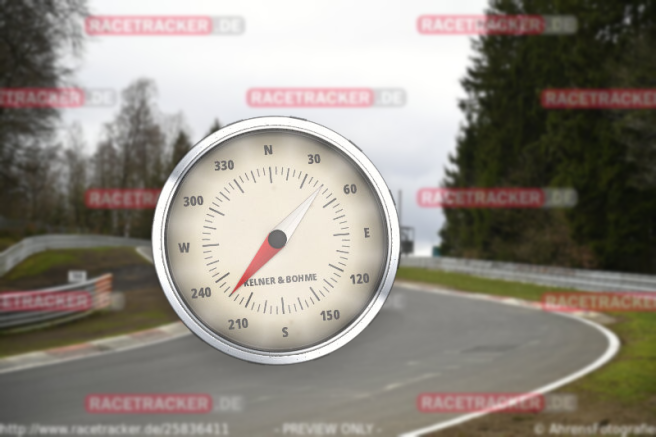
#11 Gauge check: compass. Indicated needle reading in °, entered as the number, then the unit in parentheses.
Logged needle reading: 225 (°)
